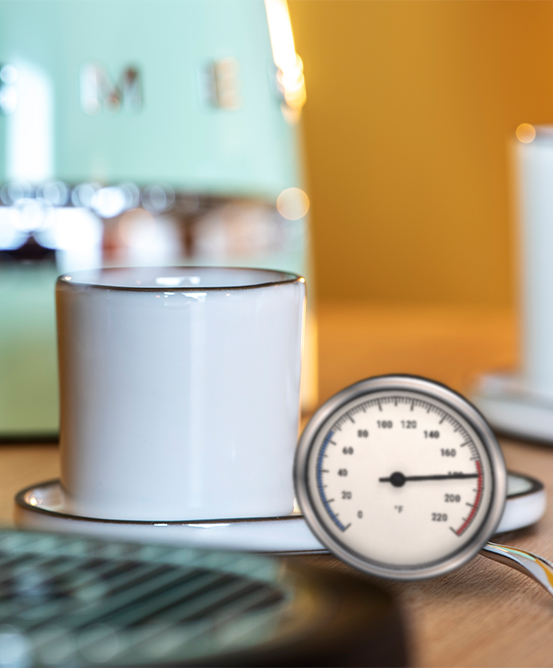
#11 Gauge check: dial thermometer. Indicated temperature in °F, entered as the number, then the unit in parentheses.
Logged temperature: 180 (°F)
